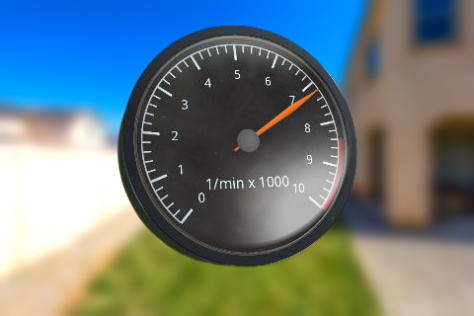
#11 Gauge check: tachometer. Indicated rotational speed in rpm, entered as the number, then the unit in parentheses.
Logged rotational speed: 7200 (rpm)
